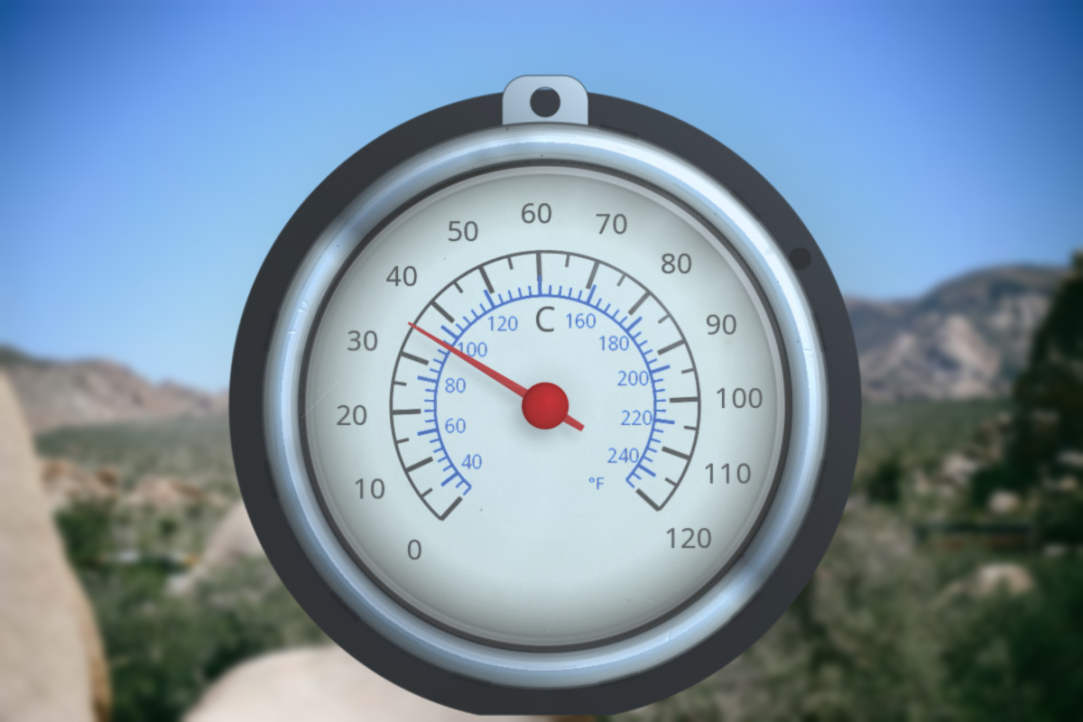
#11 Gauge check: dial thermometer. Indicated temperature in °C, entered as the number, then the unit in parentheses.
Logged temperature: 35 (°C)
